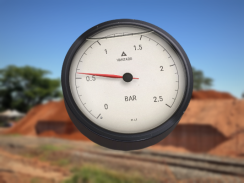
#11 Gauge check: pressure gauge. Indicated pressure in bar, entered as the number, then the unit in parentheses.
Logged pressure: 0.55 (bar)
